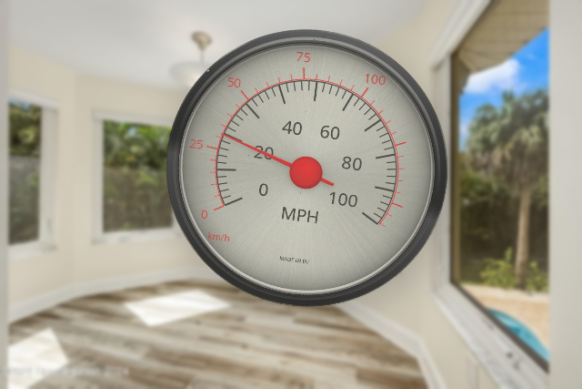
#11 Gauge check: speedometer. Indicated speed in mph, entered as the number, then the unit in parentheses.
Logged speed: 20 (mph)
